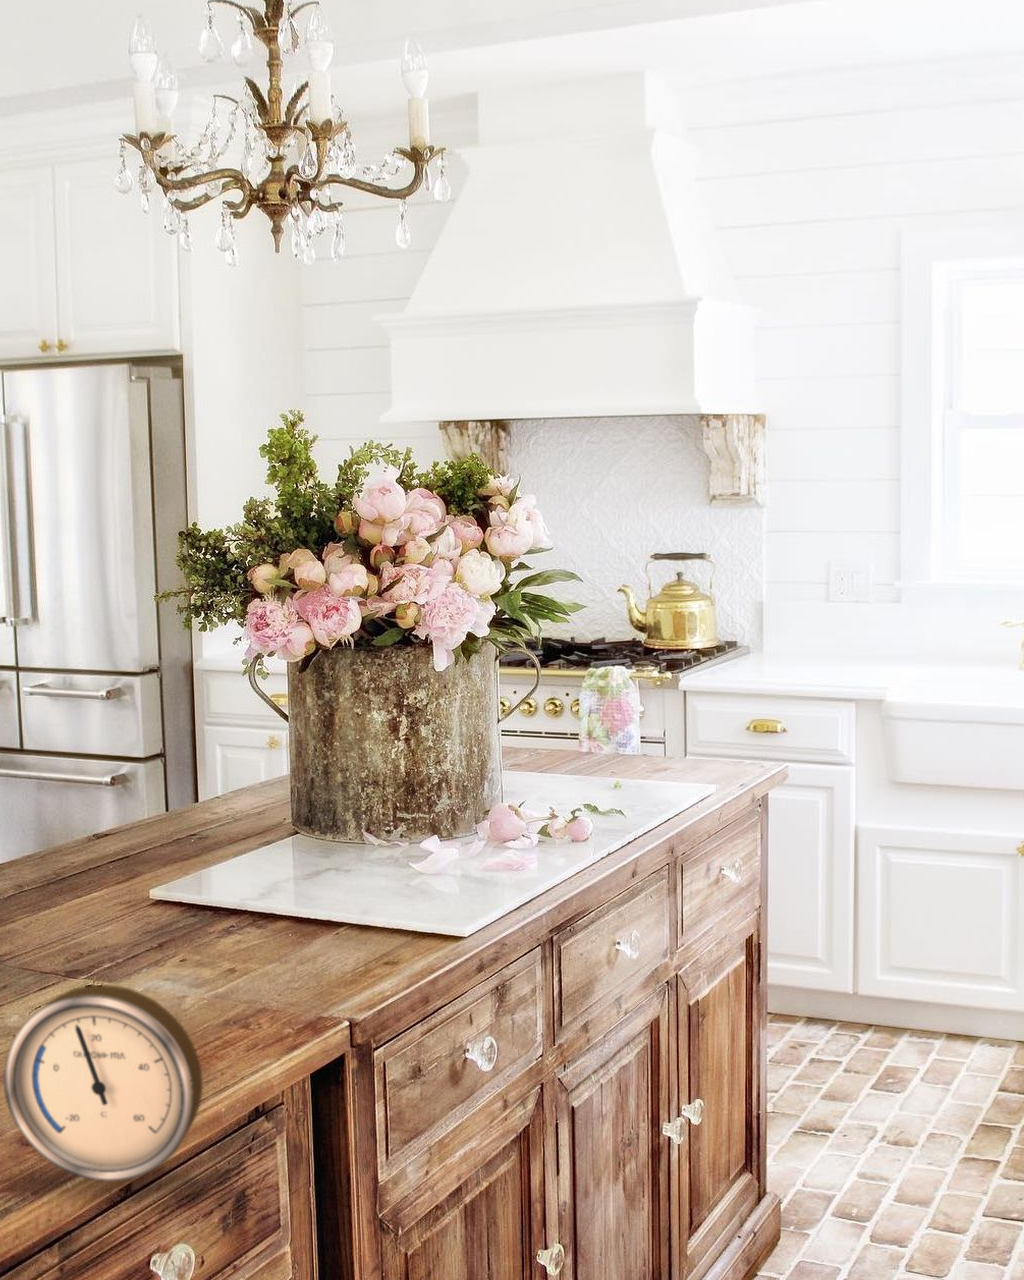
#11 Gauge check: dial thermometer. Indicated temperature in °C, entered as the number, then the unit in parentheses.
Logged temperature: 16 (°C)
